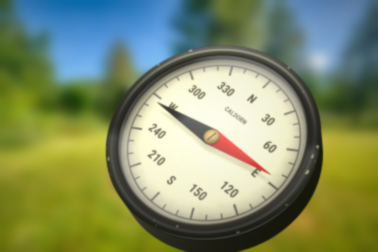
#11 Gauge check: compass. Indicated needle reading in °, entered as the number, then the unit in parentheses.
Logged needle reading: 85 (°)
